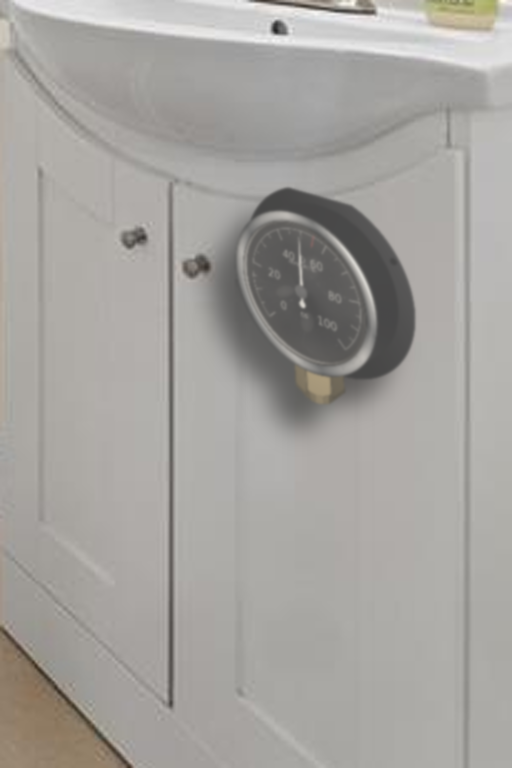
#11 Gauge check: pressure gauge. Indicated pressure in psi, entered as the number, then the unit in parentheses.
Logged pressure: 50 (psi)
